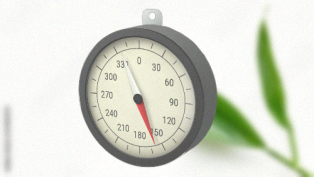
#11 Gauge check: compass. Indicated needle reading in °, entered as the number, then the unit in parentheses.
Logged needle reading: 157.5 (°)
